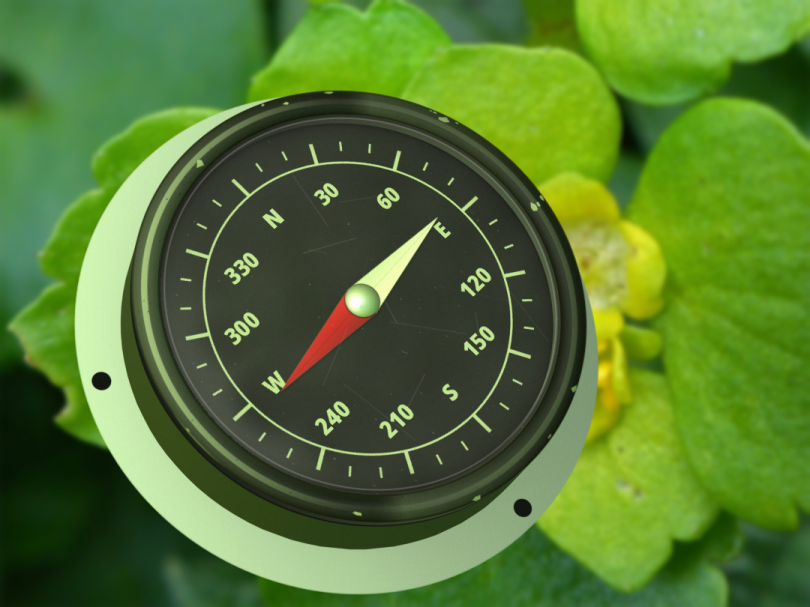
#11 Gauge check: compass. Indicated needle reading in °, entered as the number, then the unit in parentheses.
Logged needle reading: 265 (°)
